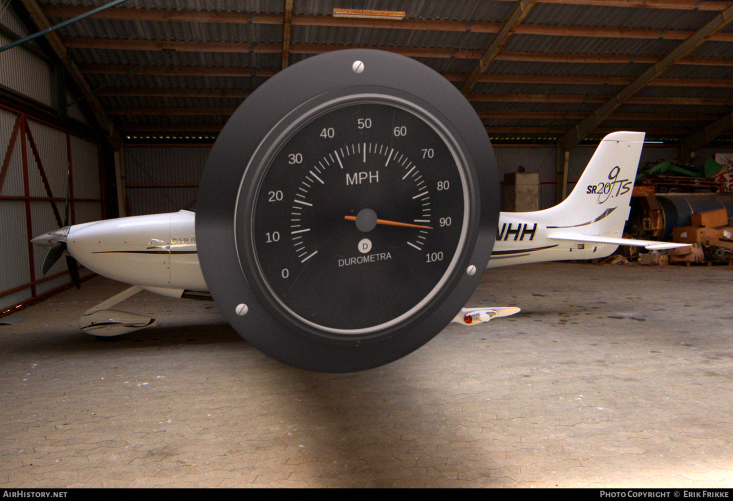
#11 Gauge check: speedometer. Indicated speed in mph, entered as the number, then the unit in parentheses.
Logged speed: 92 (mph)
